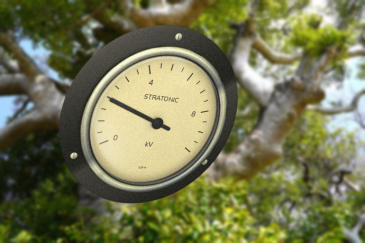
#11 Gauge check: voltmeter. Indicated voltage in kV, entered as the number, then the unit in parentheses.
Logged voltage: 2 (kV)
